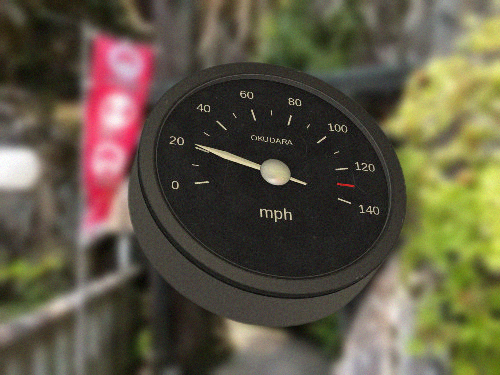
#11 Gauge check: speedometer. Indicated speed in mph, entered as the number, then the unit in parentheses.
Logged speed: 20 (mph)
